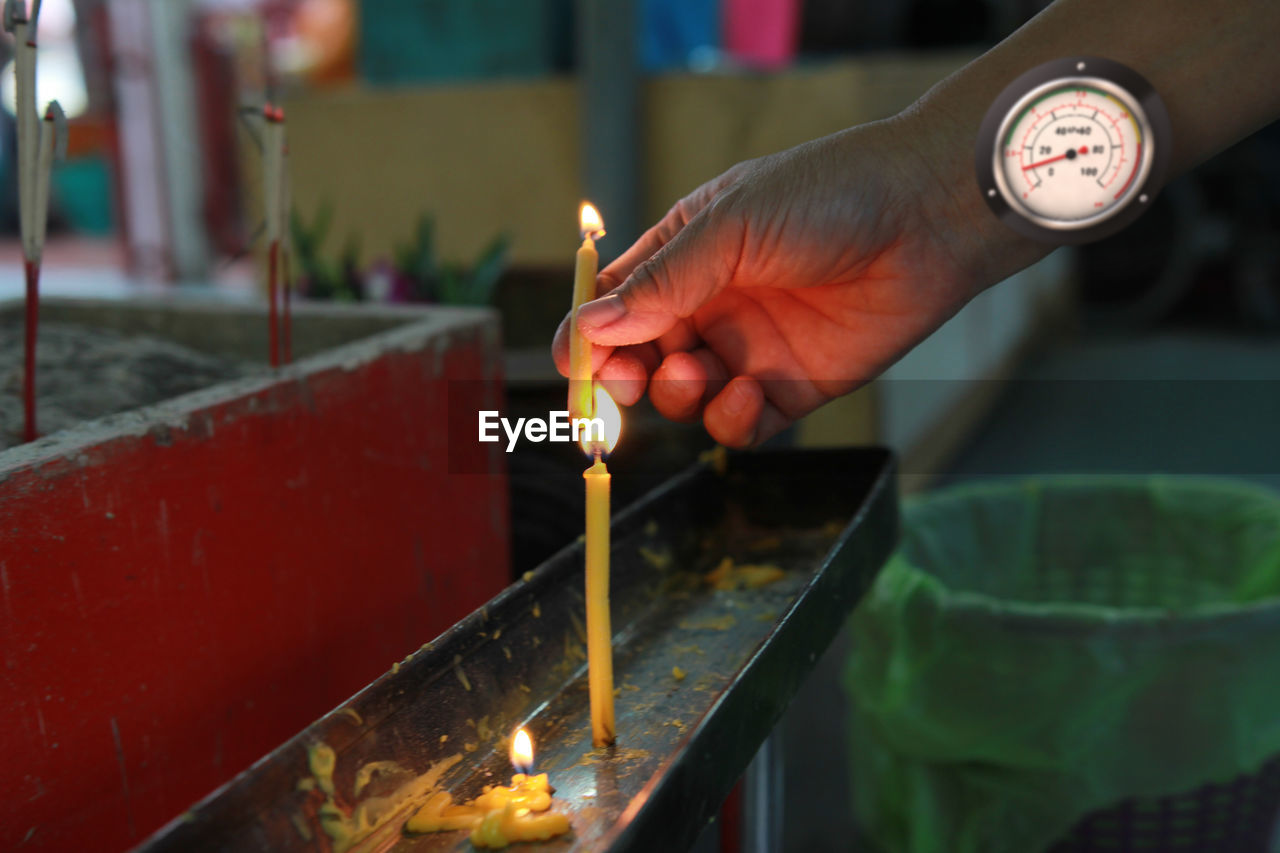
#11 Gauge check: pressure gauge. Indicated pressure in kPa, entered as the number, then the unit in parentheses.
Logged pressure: 10 (kPa)
